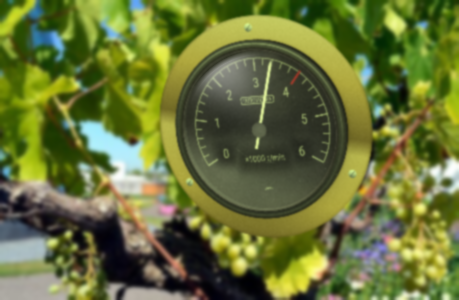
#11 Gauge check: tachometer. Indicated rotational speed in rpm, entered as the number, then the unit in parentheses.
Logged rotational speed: 3400 (rpm)
